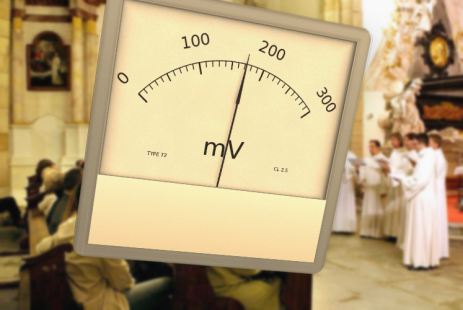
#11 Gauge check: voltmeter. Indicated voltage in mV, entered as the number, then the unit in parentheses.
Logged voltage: 170 (mV)
